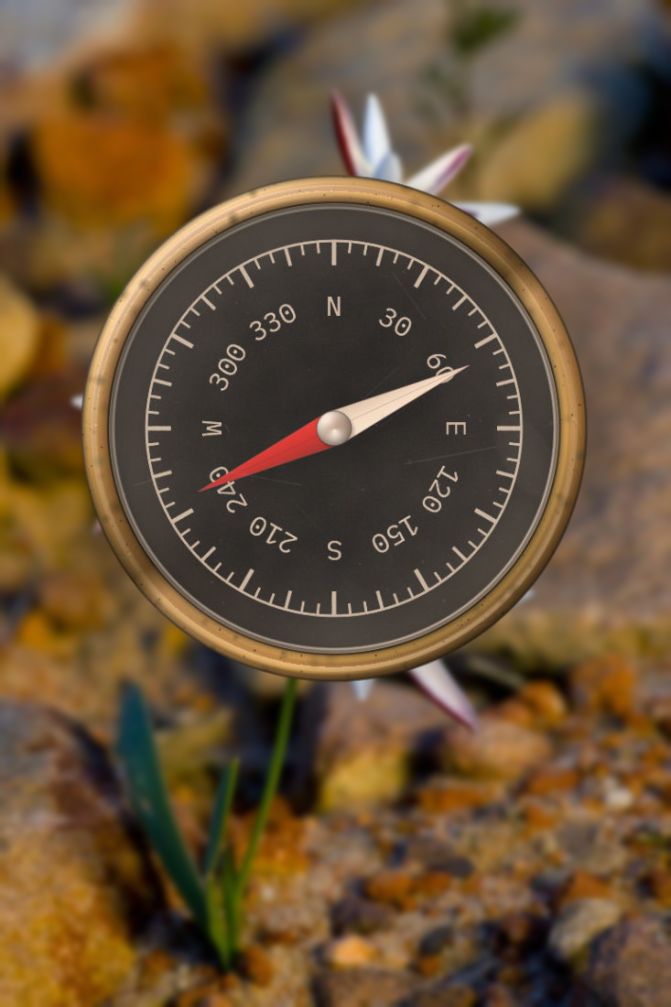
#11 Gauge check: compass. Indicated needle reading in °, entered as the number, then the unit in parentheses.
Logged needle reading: 245 (°)
